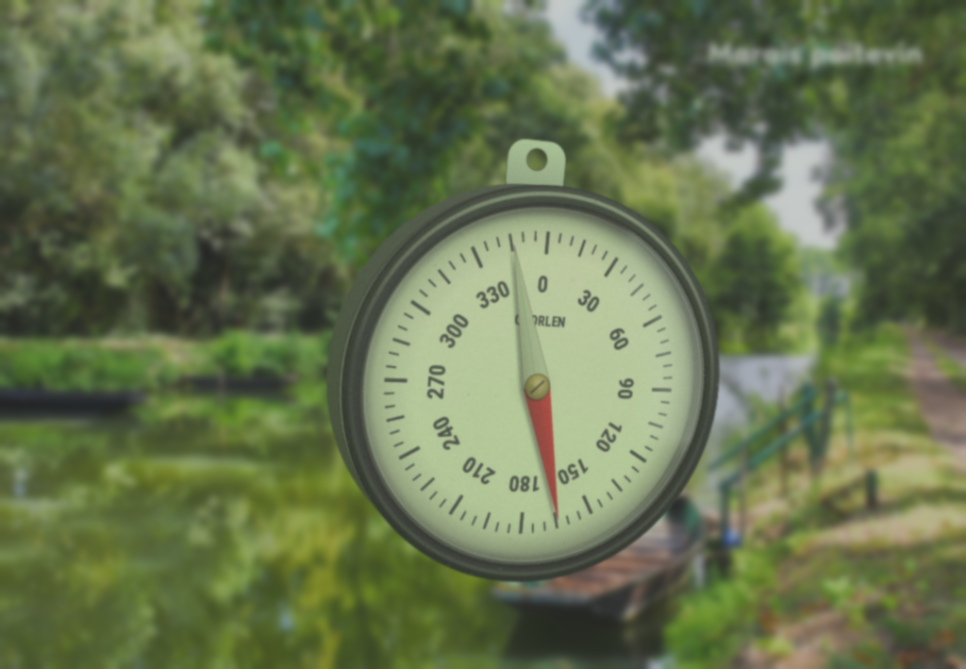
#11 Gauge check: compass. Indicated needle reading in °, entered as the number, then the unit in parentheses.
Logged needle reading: 165 (°)
